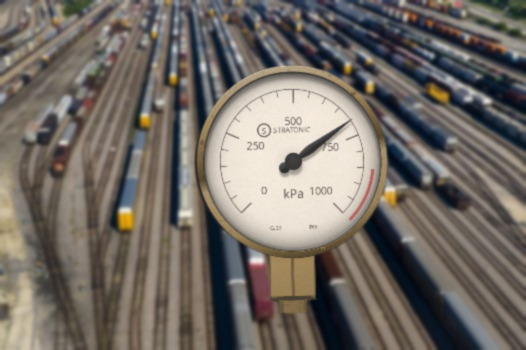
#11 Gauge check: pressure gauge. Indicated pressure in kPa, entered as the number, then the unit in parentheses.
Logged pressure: 700 (kPa)
